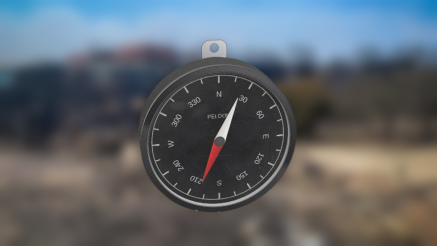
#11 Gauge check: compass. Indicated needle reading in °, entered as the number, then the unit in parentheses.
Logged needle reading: 202.5 (°)
